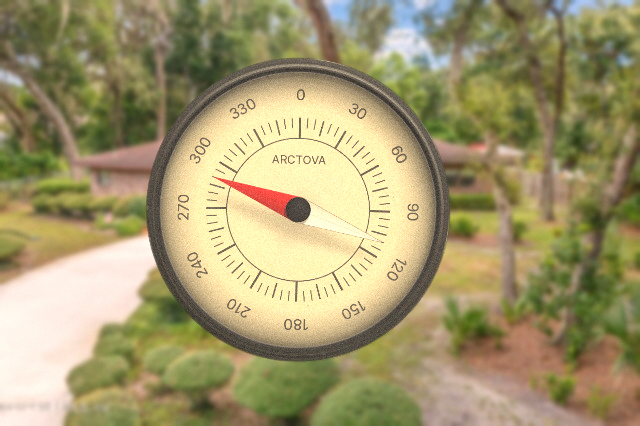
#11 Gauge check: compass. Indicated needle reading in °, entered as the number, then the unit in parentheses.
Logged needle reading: 290 (°)
